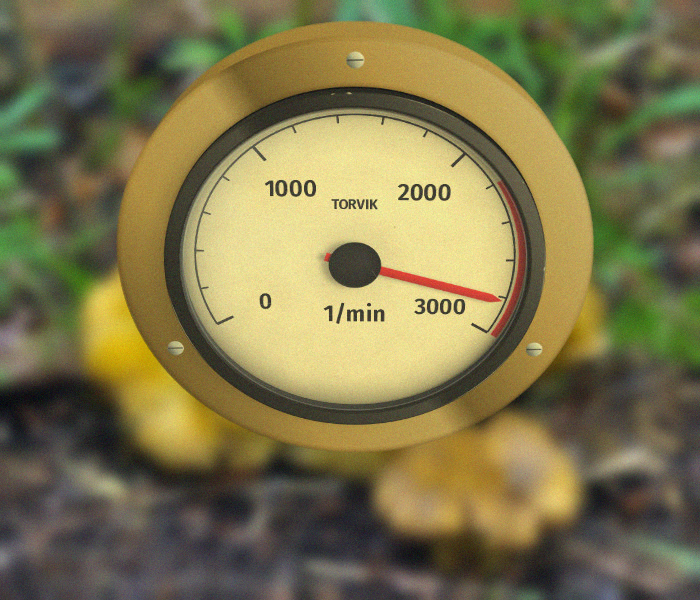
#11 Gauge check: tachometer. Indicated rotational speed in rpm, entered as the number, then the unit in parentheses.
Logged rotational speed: 2800 (rpm)
